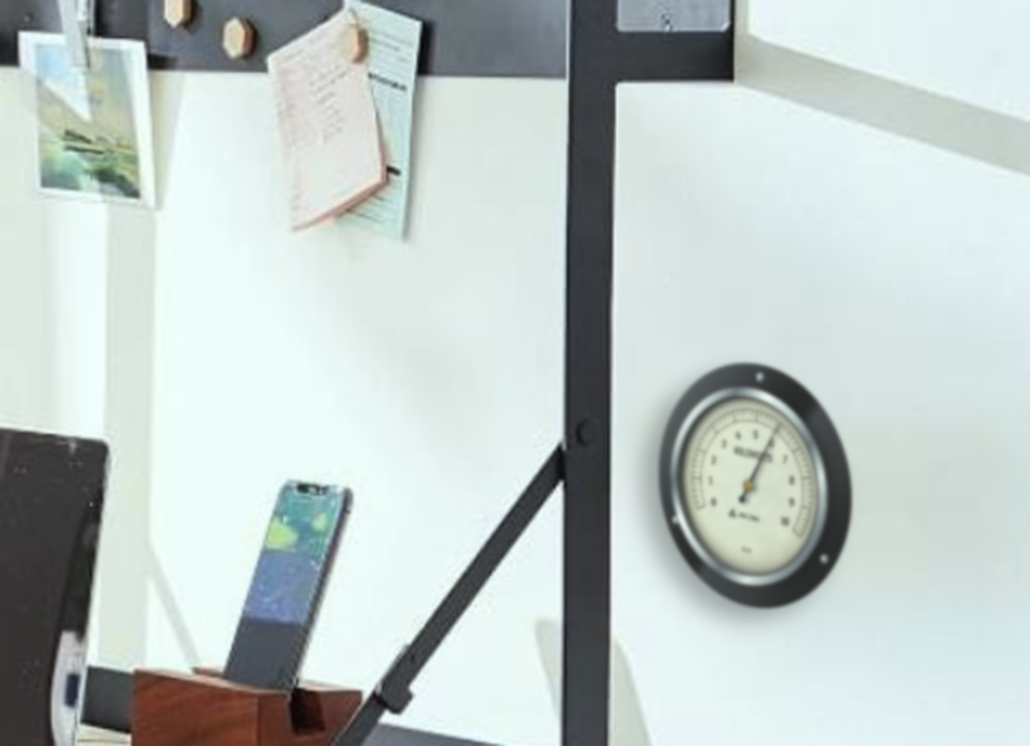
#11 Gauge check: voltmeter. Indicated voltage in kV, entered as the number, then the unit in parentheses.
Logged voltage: 6 (kV)
